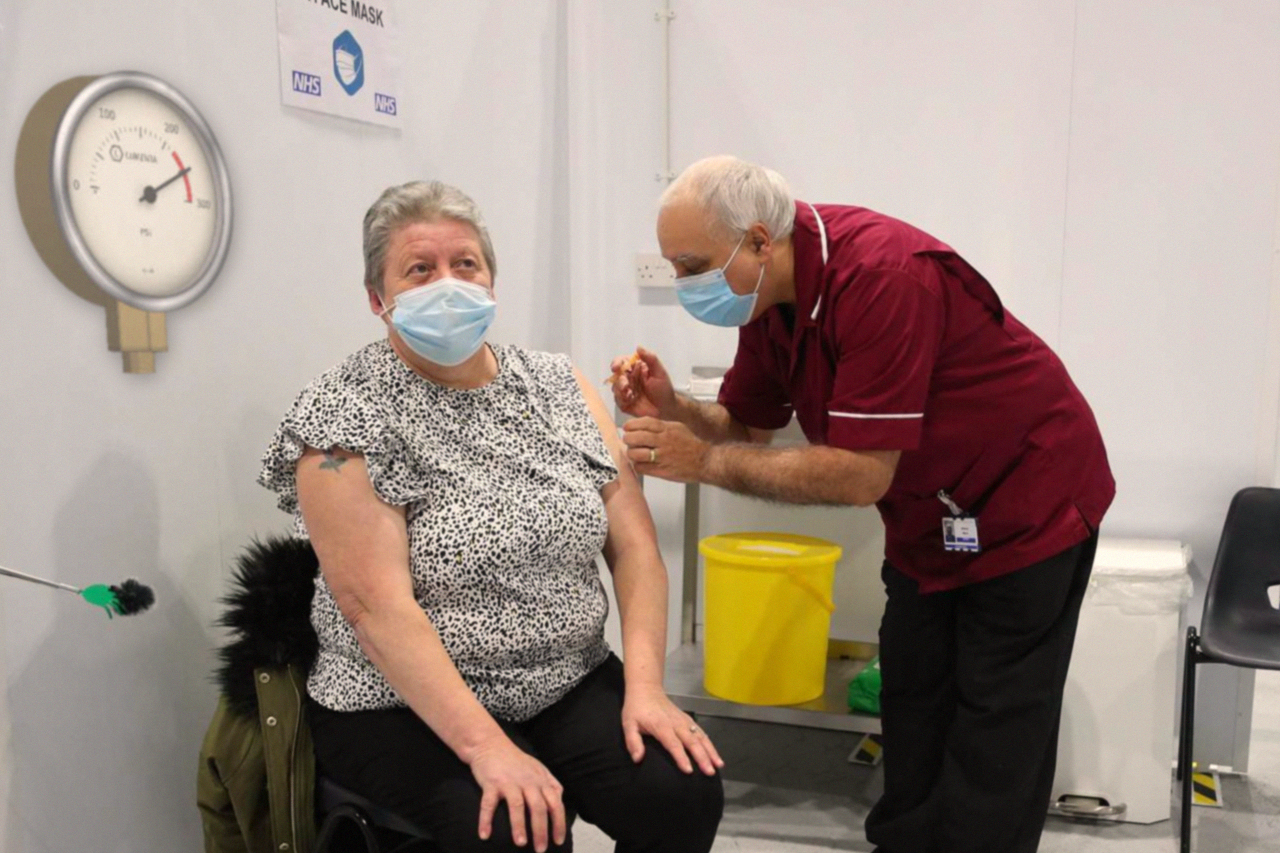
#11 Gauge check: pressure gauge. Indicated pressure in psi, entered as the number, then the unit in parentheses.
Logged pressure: 250 (psi)
